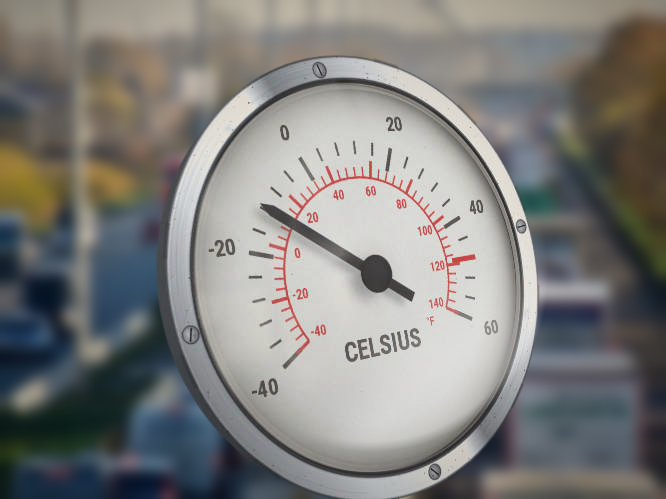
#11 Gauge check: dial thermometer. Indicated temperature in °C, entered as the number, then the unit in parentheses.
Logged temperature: -12 (°C)
